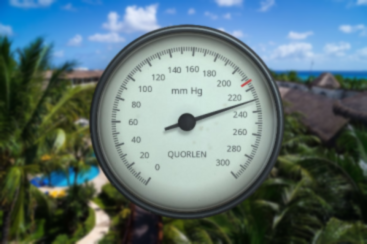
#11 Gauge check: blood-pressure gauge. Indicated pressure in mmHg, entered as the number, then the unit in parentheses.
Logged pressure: 230 (mmHg)
